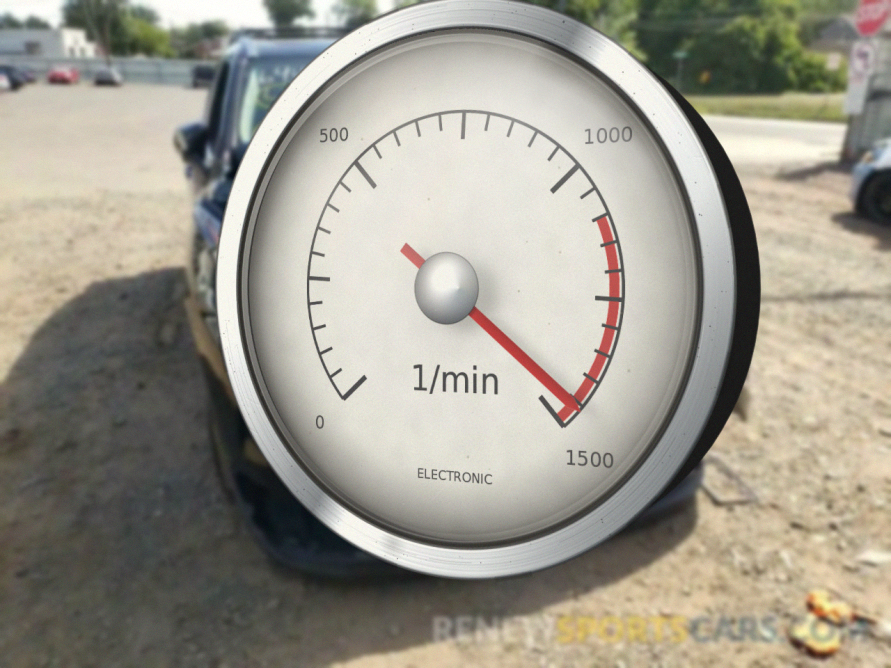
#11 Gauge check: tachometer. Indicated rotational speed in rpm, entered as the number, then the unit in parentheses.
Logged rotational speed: 1450 (rpm)
